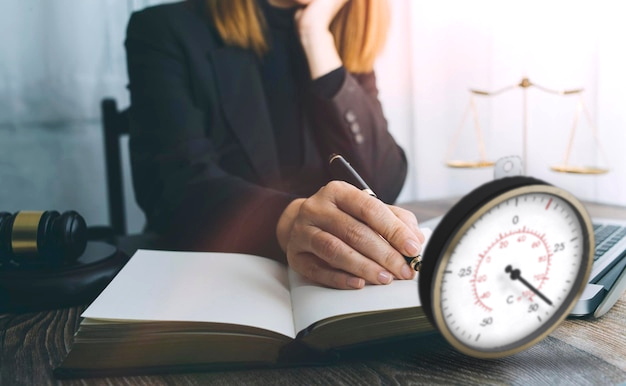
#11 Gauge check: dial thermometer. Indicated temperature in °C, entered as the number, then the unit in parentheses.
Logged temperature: 45 (°C)
